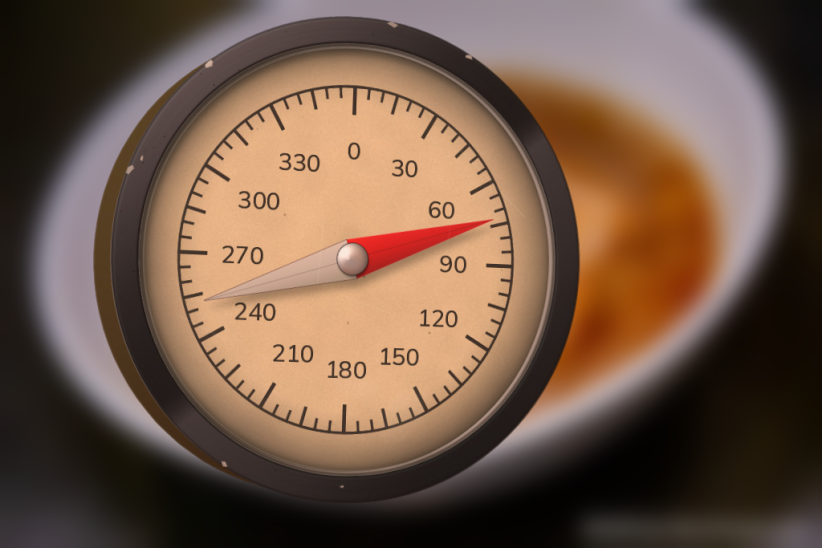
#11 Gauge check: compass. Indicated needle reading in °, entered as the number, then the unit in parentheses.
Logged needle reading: 72.5 (°)
